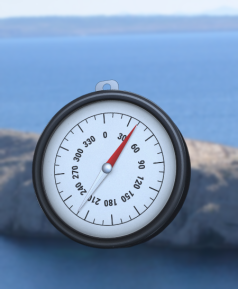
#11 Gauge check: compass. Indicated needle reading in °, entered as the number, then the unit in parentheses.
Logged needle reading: 40 (°)
